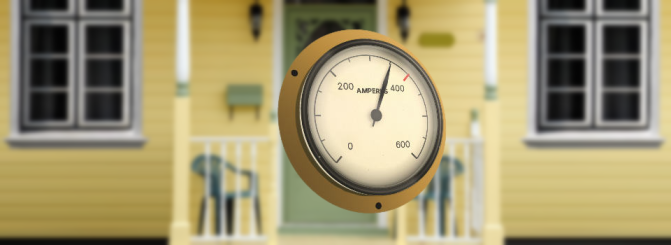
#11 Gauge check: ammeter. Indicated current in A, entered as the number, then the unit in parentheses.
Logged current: 350 (A)
